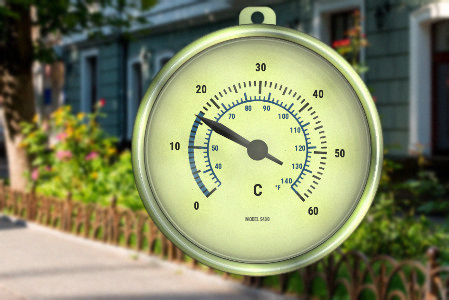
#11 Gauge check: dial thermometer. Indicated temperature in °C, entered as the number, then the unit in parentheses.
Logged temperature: 16 (°C)
